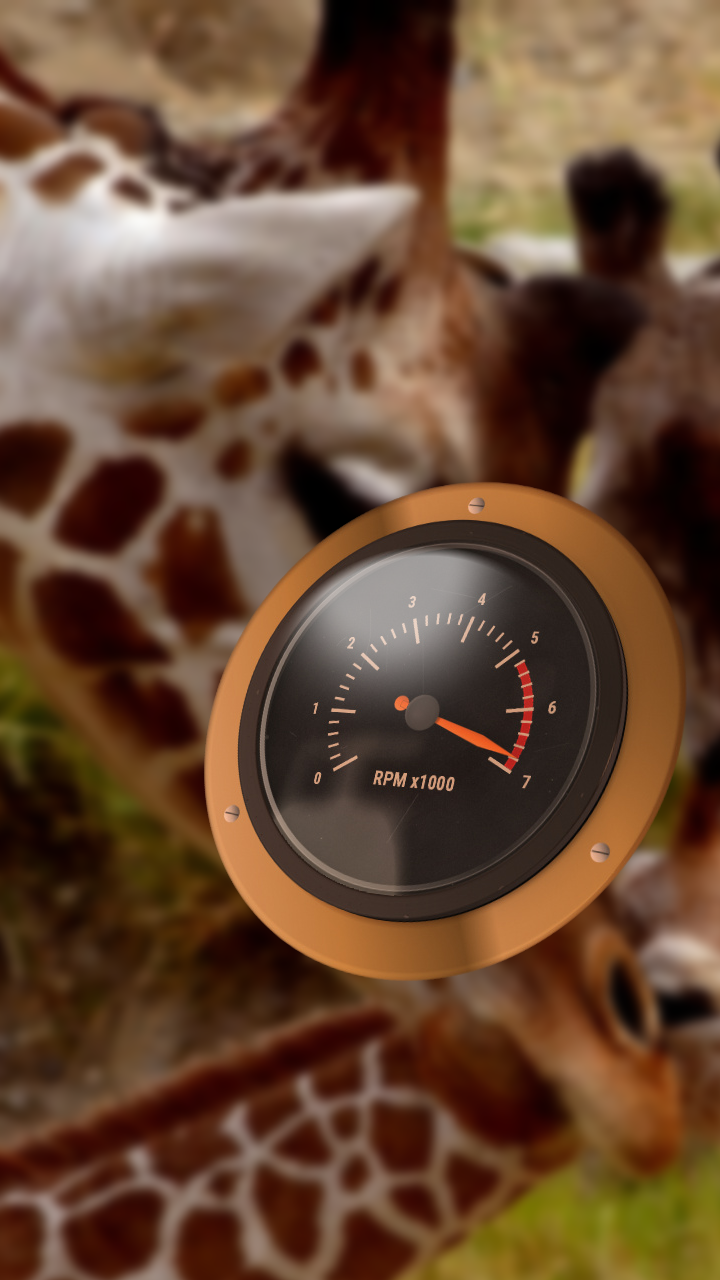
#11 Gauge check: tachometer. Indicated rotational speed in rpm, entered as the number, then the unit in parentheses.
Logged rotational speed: 6800 (rpm)
